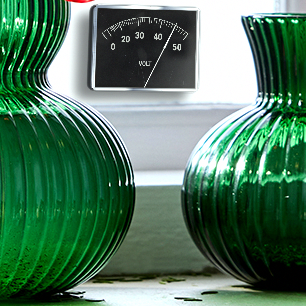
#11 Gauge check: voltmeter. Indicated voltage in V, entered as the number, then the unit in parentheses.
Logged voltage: 45 (V)
